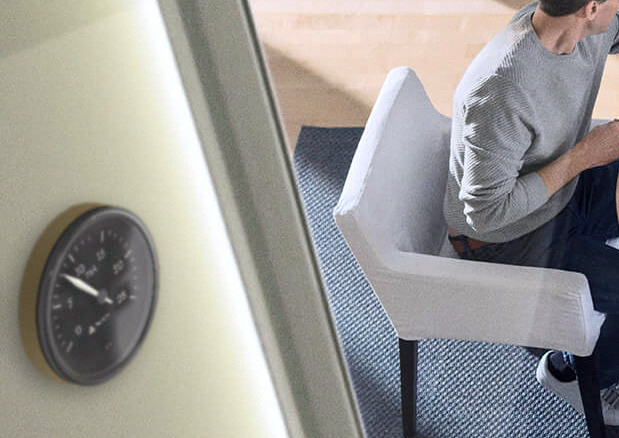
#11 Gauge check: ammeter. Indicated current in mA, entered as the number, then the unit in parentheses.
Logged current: 8 (mA)
